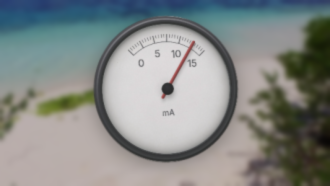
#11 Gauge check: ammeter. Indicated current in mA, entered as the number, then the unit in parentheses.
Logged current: 12.5 (mA)
